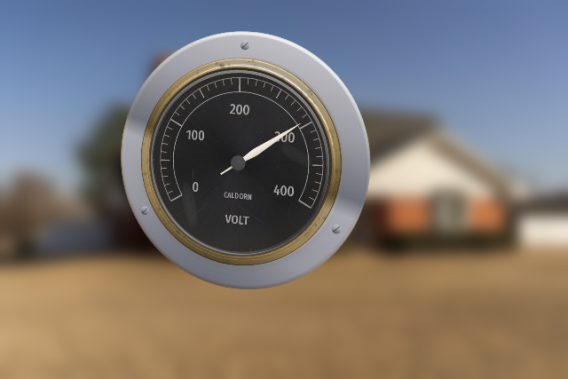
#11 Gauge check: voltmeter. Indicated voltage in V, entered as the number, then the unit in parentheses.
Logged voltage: 295 (V)
